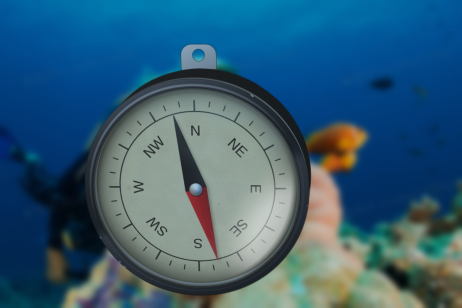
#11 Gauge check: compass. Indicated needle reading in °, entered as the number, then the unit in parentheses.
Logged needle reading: 165 (°)
